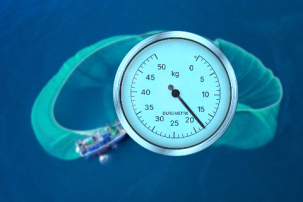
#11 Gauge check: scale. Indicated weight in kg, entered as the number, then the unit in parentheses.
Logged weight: 18 (kg)
